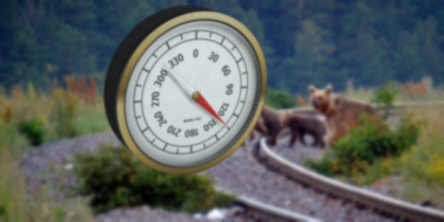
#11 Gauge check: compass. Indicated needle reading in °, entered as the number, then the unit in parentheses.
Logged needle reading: 135 (°)
